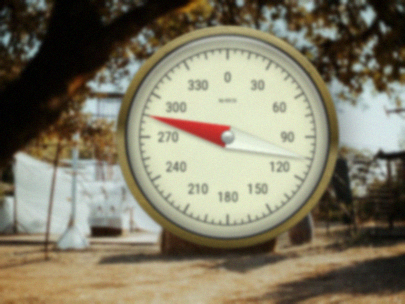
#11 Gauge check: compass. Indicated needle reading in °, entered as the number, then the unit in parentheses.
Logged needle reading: 285 (°)
